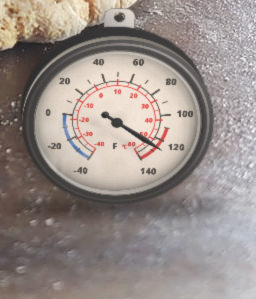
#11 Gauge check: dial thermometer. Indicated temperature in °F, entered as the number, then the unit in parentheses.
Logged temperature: 125 (°F)
